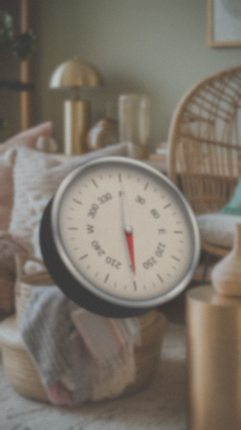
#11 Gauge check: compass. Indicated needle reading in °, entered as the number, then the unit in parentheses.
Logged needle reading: 180 (°)
